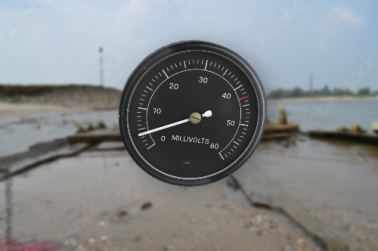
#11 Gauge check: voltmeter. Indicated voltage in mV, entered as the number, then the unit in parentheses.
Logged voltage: 4 (mV)
